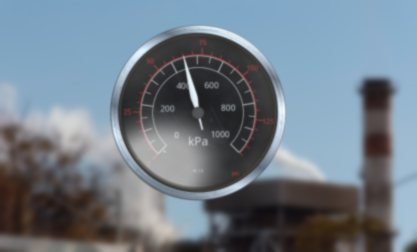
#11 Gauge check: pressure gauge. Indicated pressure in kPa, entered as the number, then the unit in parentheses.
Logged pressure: 450 (kPa)
